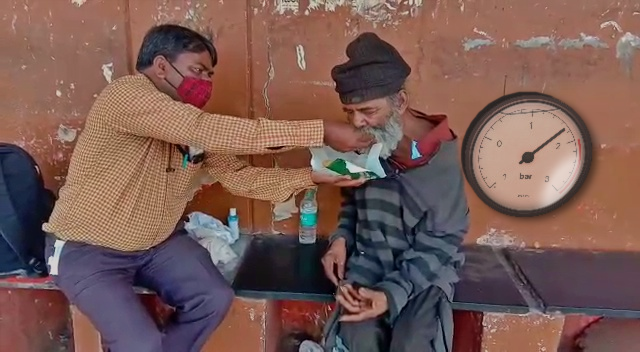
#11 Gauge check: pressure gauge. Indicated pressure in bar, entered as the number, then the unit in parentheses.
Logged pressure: 1.7 (bar)
